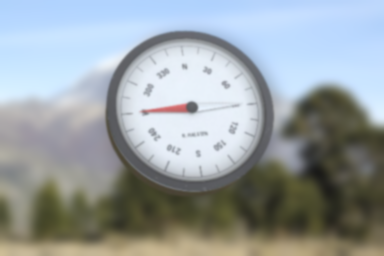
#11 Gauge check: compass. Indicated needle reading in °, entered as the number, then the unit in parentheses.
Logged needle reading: 270 (°)
